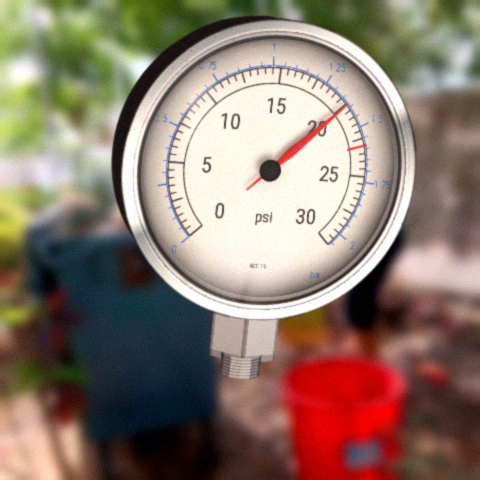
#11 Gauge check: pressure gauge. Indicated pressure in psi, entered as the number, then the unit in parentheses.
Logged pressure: 20 (psi)
